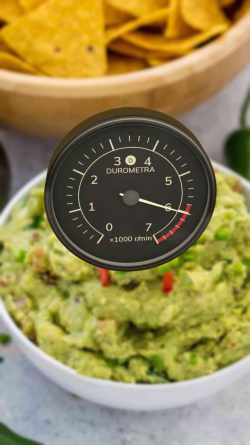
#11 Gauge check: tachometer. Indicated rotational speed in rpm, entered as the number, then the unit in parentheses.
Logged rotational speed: 6000 (rpm)
